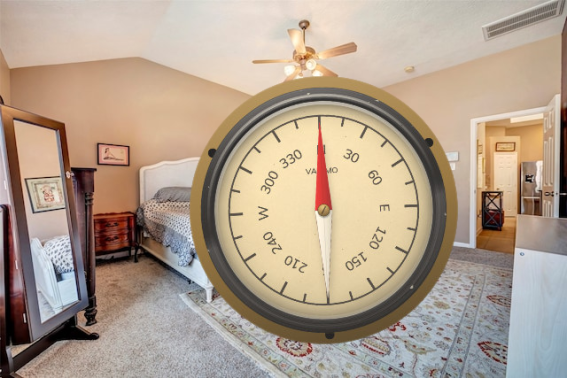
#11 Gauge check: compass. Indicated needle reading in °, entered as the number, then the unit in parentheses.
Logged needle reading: 0 (°)
